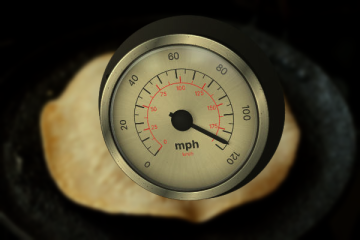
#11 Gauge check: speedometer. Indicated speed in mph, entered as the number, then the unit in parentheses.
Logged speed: 115 (mph)
